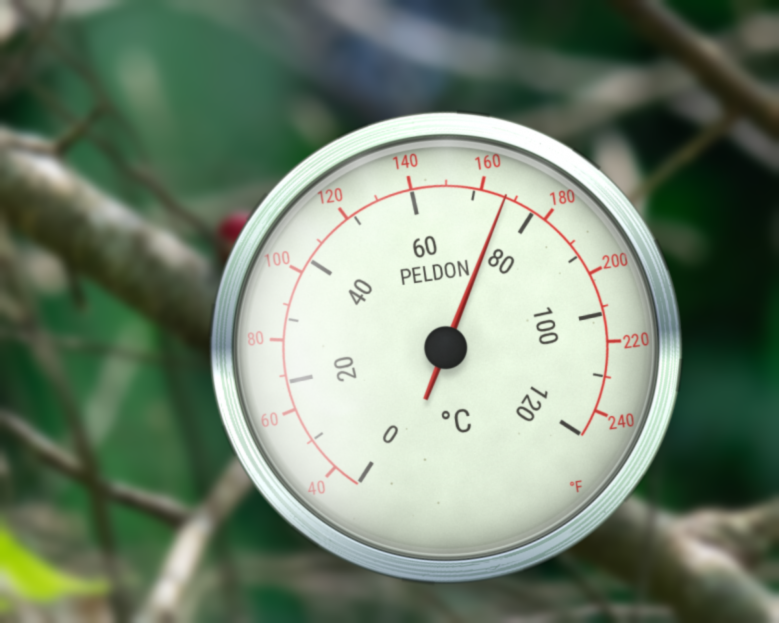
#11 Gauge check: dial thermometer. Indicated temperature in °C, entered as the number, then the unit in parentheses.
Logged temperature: 75 (°C)
